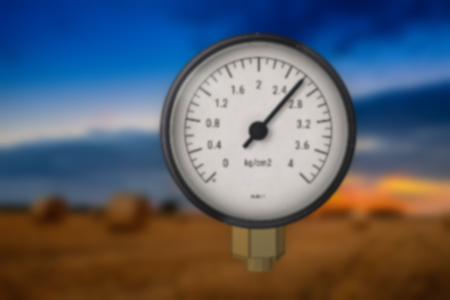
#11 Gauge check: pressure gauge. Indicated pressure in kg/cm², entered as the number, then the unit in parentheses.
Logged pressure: 2.6 (kg/cm²)
